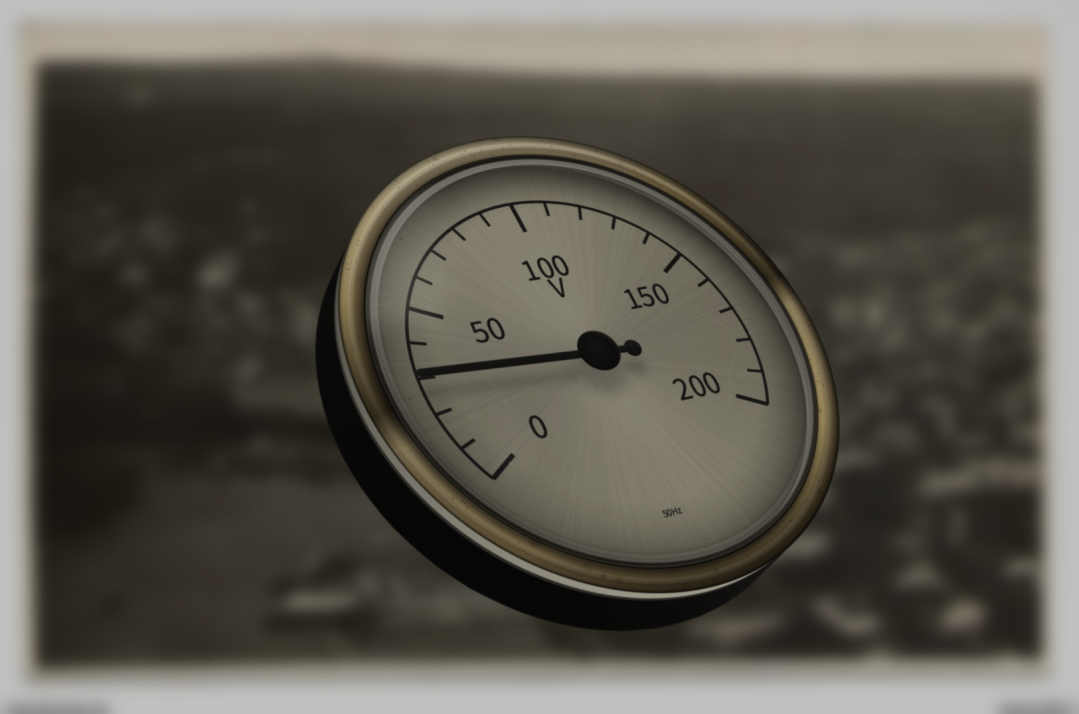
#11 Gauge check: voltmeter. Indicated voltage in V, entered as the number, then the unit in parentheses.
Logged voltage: 30 (V)
